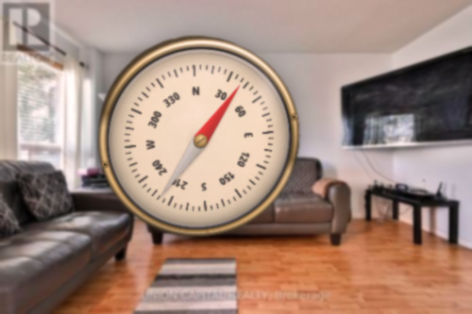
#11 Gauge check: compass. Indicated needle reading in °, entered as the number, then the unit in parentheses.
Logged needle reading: 40 (°)
